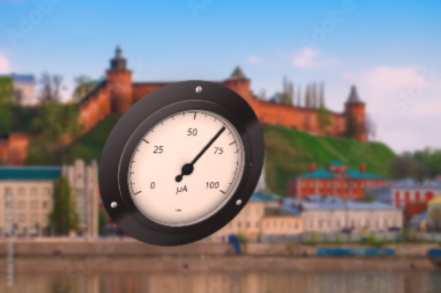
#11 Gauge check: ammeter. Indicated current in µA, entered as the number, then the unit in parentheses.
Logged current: 65 (µA)
